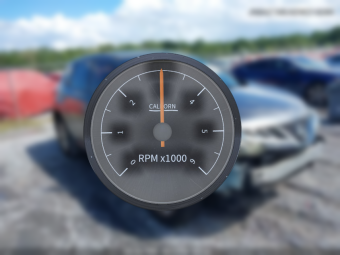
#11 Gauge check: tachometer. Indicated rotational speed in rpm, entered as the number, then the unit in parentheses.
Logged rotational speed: 3000 (rpm)
